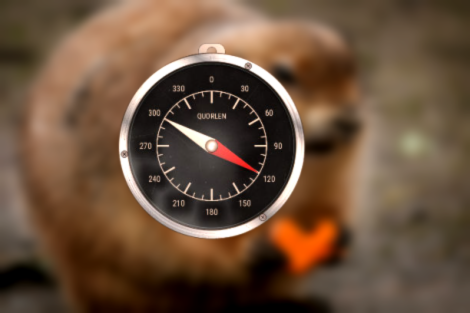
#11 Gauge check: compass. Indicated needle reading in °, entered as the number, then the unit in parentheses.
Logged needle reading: 120 (°)
